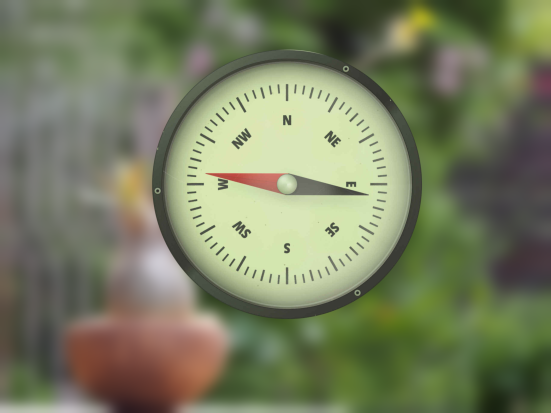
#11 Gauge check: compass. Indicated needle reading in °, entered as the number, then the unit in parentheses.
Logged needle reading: 277.5 (°)
